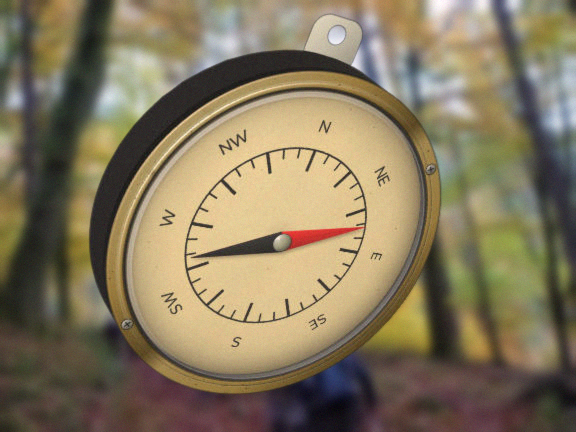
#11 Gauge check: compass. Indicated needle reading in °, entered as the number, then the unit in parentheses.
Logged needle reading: 70 (°)
